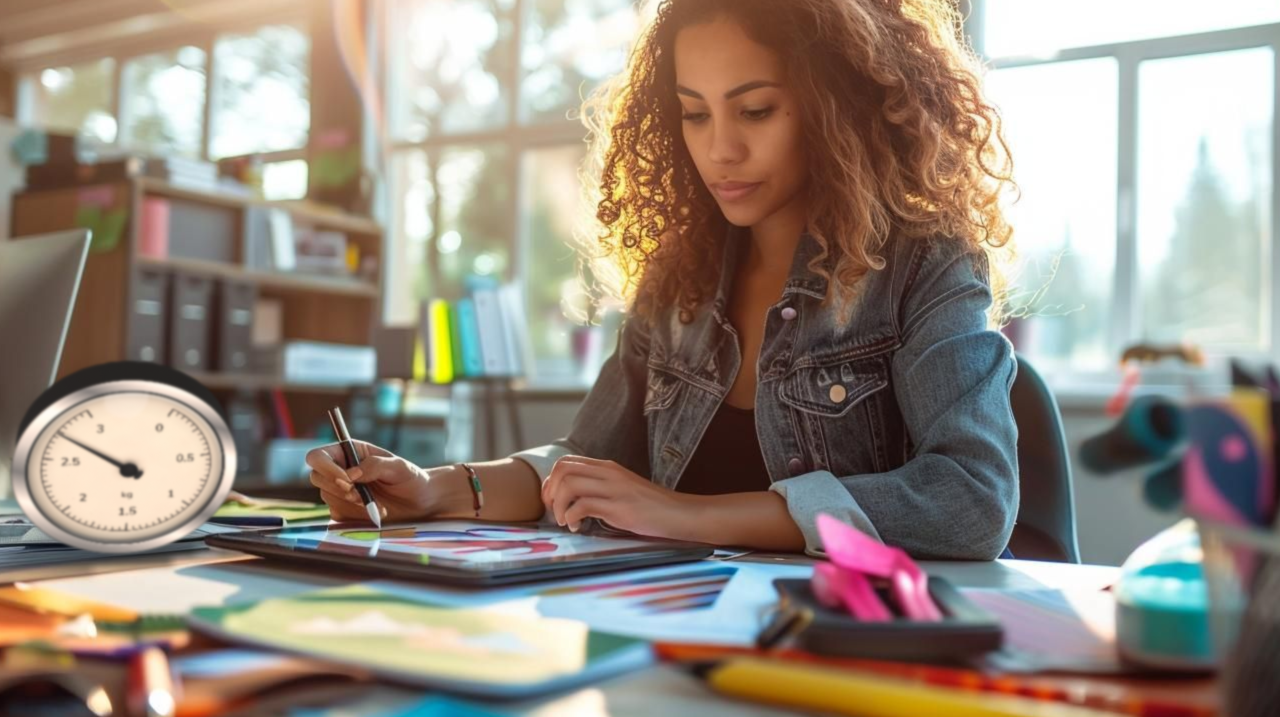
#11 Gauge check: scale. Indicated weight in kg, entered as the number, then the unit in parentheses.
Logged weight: 2.75 (kg)
